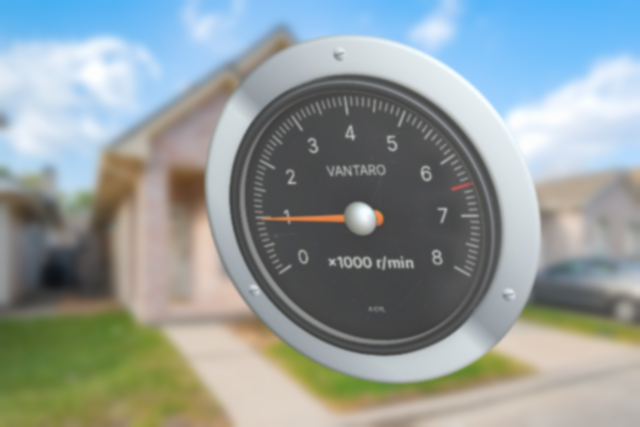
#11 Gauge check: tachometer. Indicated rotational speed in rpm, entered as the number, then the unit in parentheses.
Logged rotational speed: 1000 (rpm)
